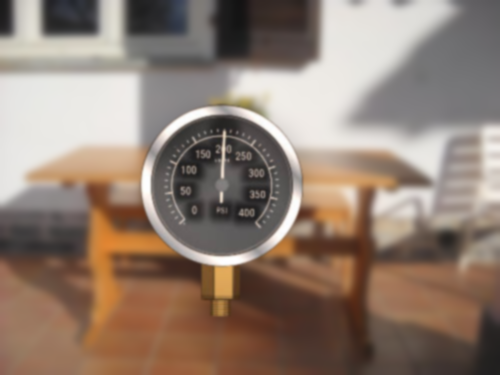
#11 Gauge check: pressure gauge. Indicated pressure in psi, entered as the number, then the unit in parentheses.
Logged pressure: 200 (psi)
